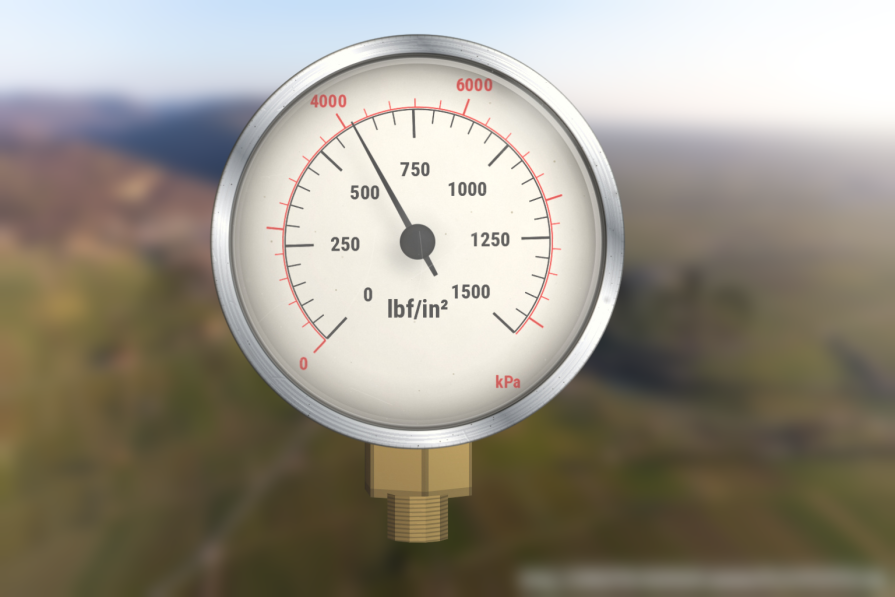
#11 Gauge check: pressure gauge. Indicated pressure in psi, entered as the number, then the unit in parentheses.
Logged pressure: 600 (psi)
